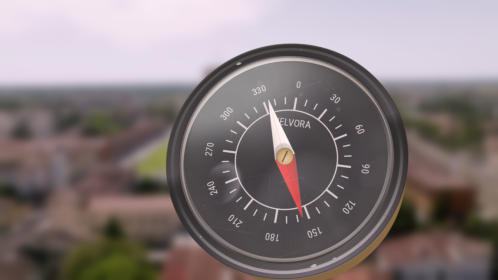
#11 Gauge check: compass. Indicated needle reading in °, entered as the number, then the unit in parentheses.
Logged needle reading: 155 (°)
